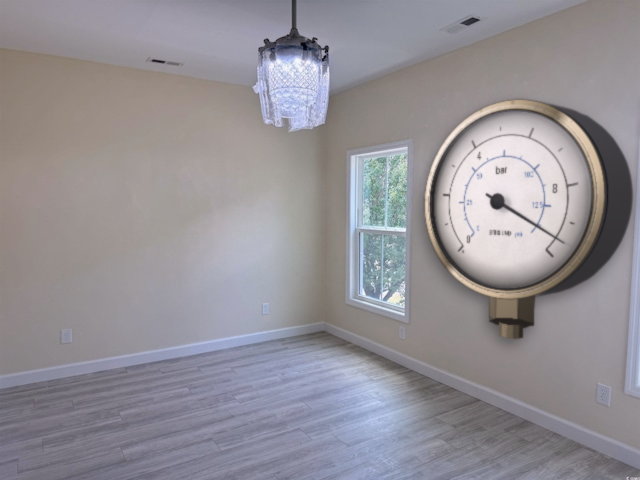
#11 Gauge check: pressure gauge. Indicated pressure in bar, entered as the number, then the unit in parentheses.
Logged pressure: 9.5 (bar)
